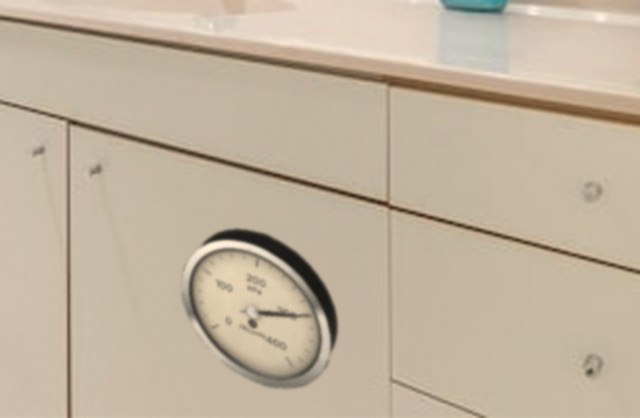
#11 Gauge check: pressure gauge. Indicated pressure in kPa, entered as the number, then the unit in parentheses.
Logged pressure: 300 (kPa)
